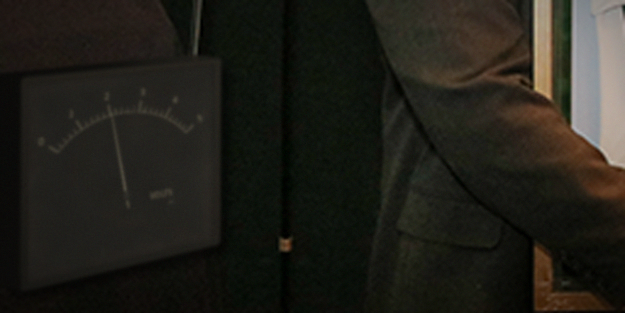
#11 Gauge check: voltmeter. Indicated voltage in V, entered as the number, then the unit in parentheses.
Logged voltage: 2 (V)
